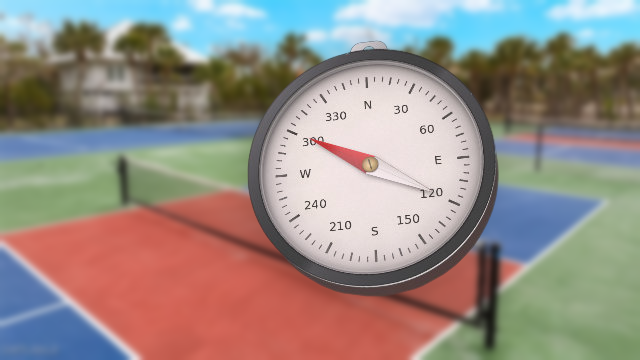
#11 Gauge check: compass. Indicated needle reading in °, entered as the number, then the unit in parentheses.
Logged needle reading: 300 (°)
